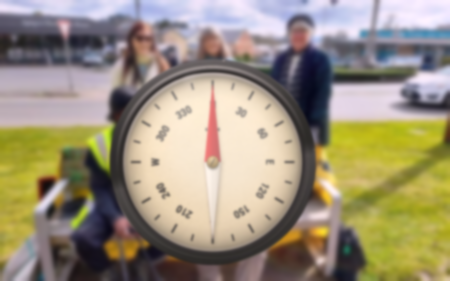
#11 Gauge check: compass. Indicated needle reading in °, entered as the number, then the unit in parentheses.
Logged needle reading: 0 (°)
